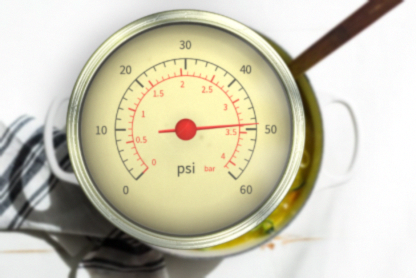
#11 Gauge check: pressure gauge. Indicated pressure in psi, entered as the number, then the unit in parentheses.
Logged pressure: 49 (psi)
